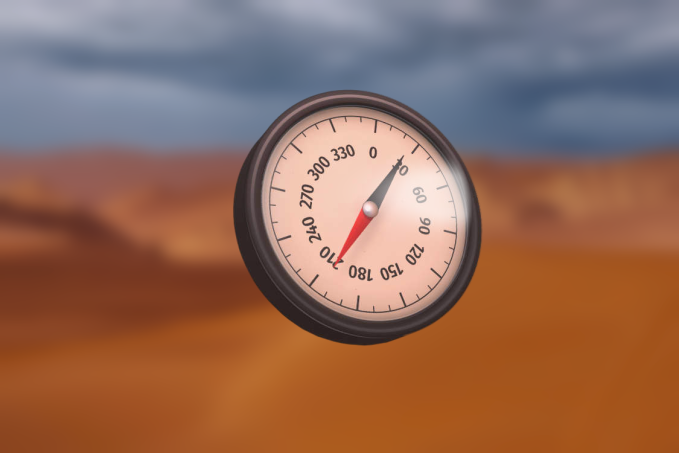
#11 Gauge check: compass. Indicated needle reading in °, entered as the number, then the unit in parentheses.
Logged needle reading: 205 (°)
